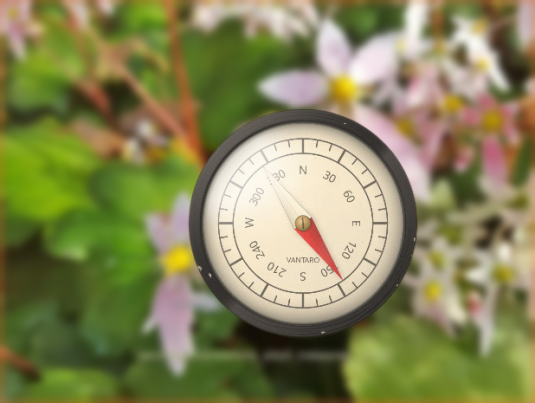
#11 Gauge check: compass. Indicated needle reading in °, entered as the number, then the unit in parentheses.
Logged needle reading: 145 (°)
